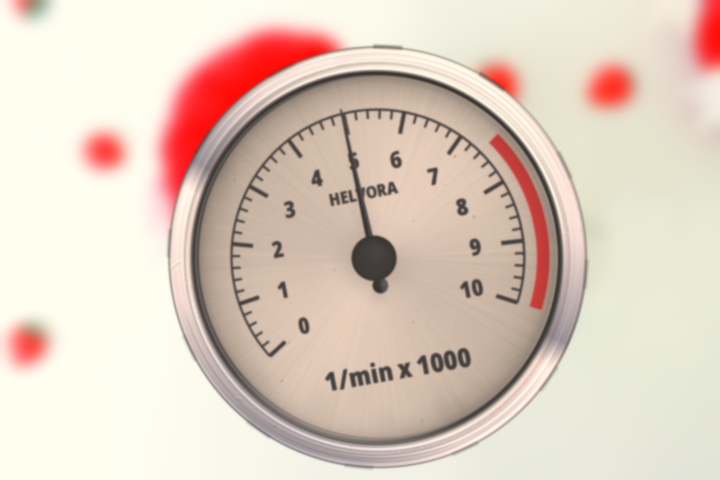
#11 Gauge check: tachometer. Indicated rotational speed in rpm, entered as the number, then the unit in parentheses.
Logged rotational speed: 5000 (rpm)
